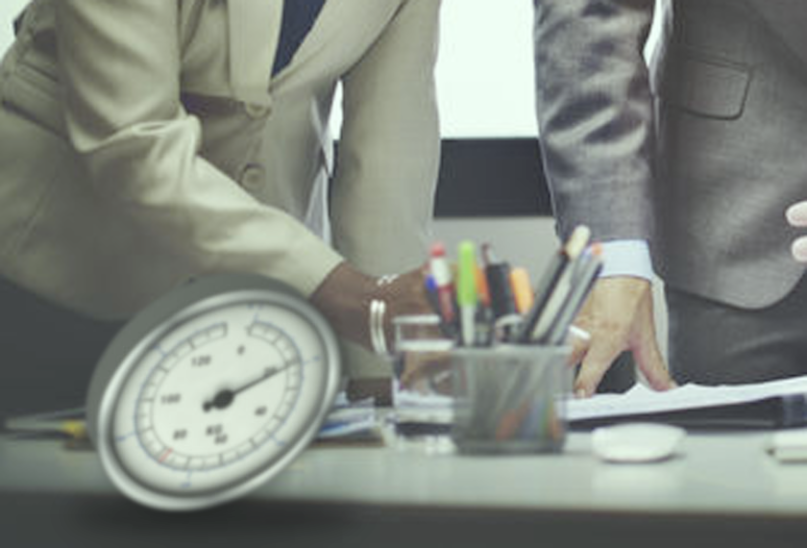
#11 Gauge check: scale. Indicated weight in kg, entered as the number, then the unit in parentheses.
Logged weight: 20 (kg)
